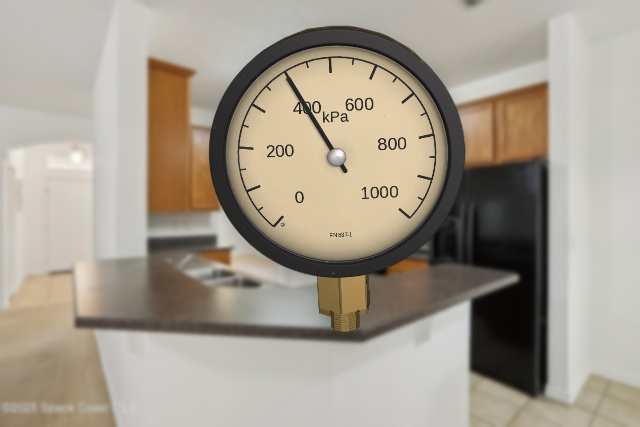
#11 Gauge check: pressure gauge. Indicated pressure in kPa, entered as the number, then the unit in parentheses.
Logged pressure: 400 (kPa)
